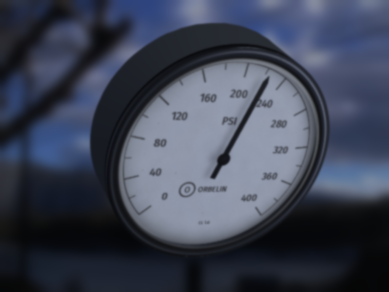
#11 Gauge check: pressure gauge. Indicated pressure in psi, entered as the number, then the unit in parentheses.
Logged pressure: 220 (psi)
